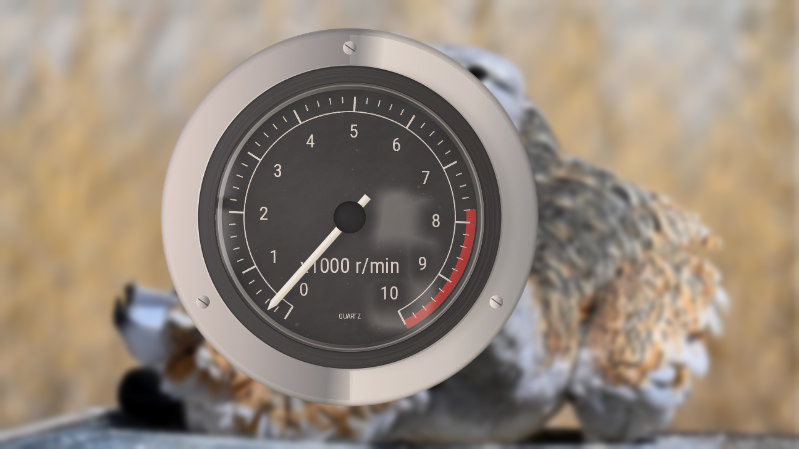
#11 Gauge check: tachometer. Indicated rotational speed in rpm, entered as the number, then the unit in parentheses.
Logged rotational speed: 300 (rpm)
